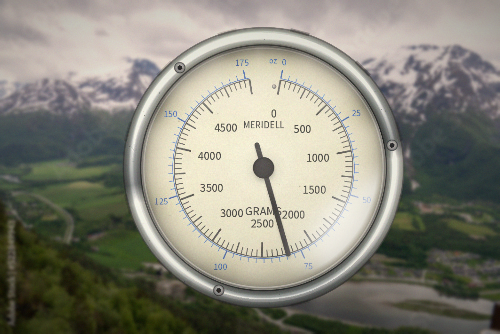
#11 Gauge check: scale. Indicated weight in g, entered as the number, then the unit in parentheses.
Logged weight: 2250 (g)
